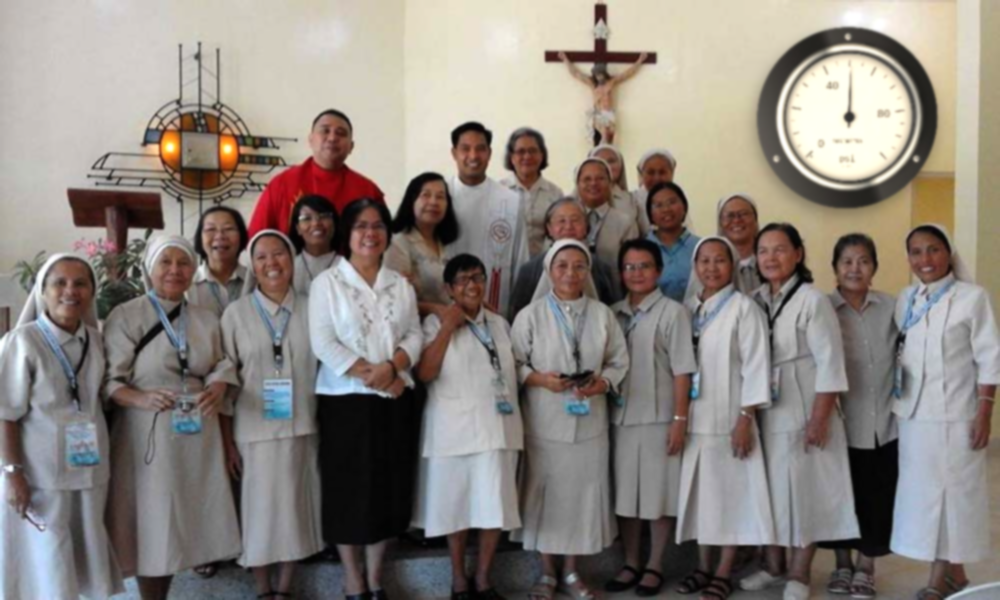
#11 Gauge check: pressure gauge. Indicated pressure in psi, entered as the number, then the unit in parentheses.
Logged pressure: 50 (psi)
